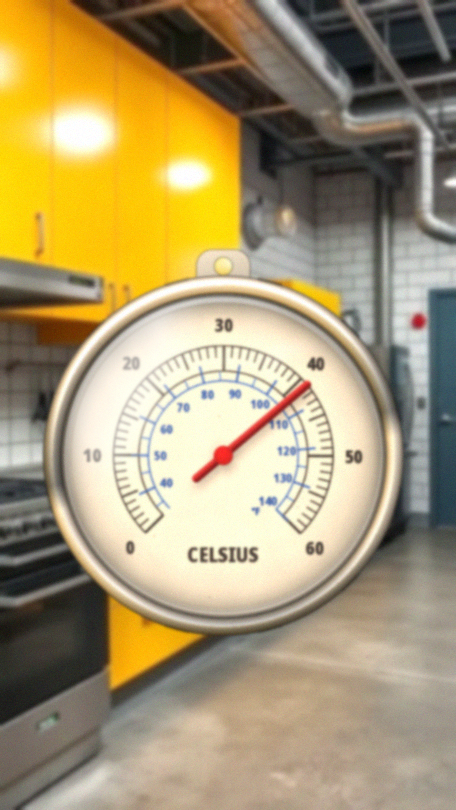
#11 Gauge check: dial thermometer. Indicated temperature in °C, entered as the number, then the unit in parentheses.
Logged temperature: 41 (°C)
